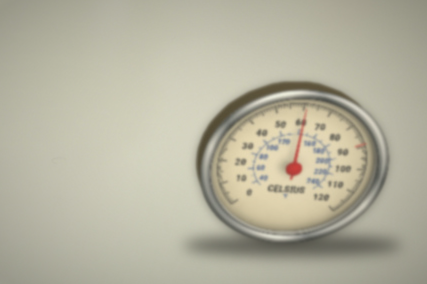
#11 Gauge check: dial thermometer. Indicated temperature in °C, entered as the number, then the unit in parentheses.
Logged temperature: 60 (°C)
